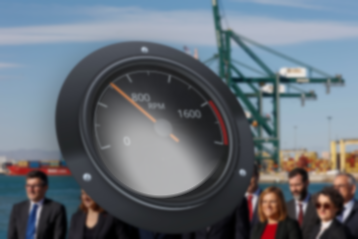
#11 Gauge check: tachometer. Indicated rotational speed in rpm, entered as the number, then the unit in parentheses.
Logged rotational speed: 600 (rpm)
